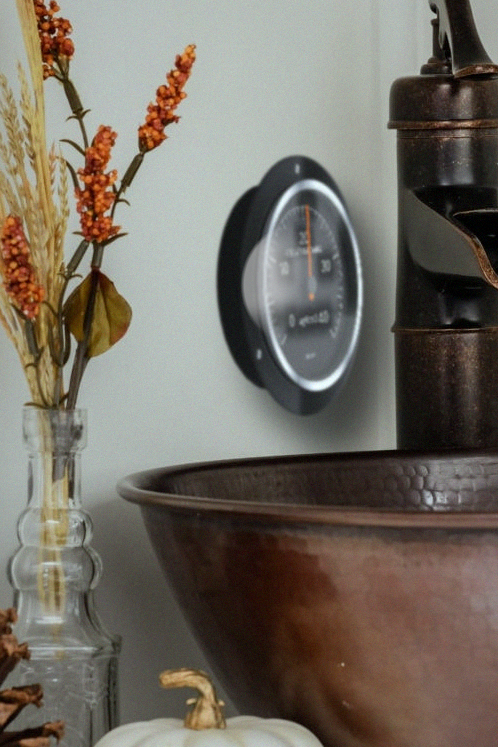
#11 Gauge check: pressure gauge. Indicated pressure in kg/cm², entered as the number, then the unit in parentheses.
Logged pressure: 20 (kg/cm²)
